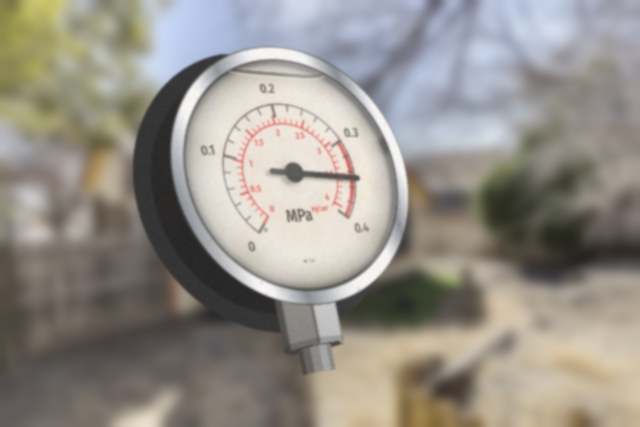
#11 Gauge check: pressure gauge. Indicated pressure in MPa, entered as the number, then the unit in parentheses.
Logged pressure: 0.35 (MPa)
